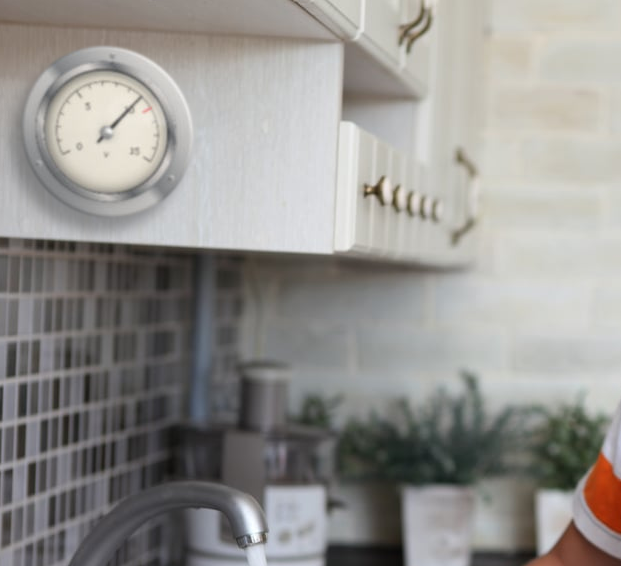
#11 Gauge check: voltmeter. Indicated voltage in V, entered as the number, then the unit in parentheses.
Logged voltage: 10 (V)
